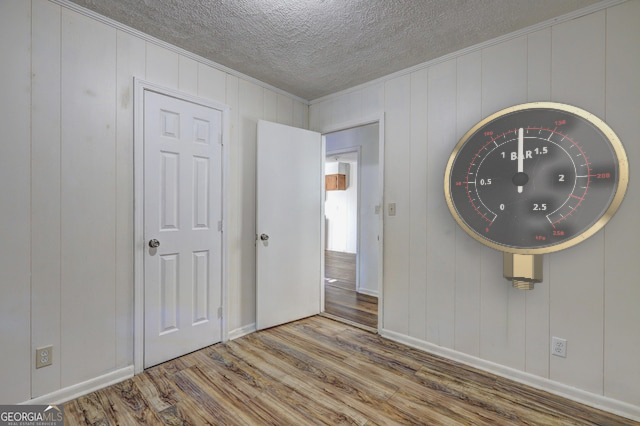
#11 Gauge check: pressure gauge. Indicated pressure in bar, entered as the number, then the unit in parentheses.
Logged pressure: 1.25 (bar)
